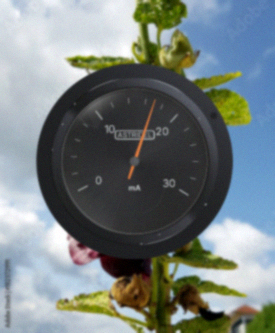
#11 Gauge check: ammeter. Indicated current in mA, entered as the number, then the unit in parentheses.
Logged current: 17 (mA)
